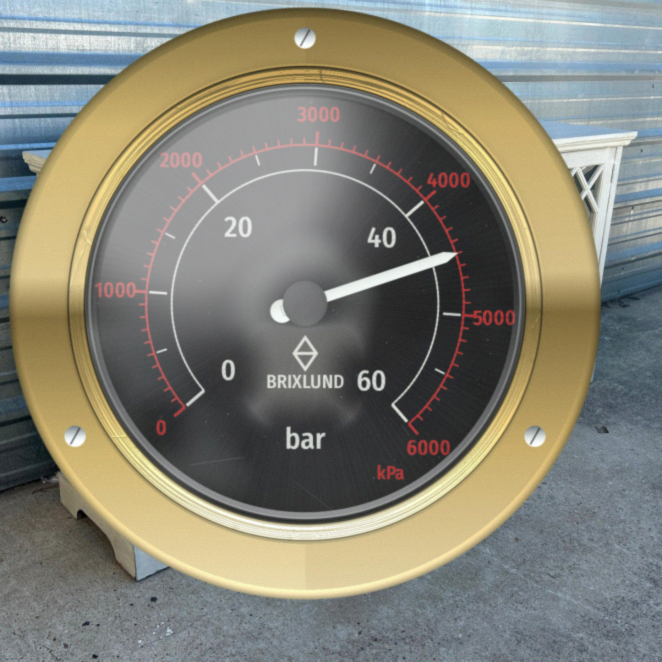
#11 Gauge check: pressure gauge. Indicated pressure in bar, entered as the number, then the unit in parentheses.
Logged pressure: 45 (bar)
